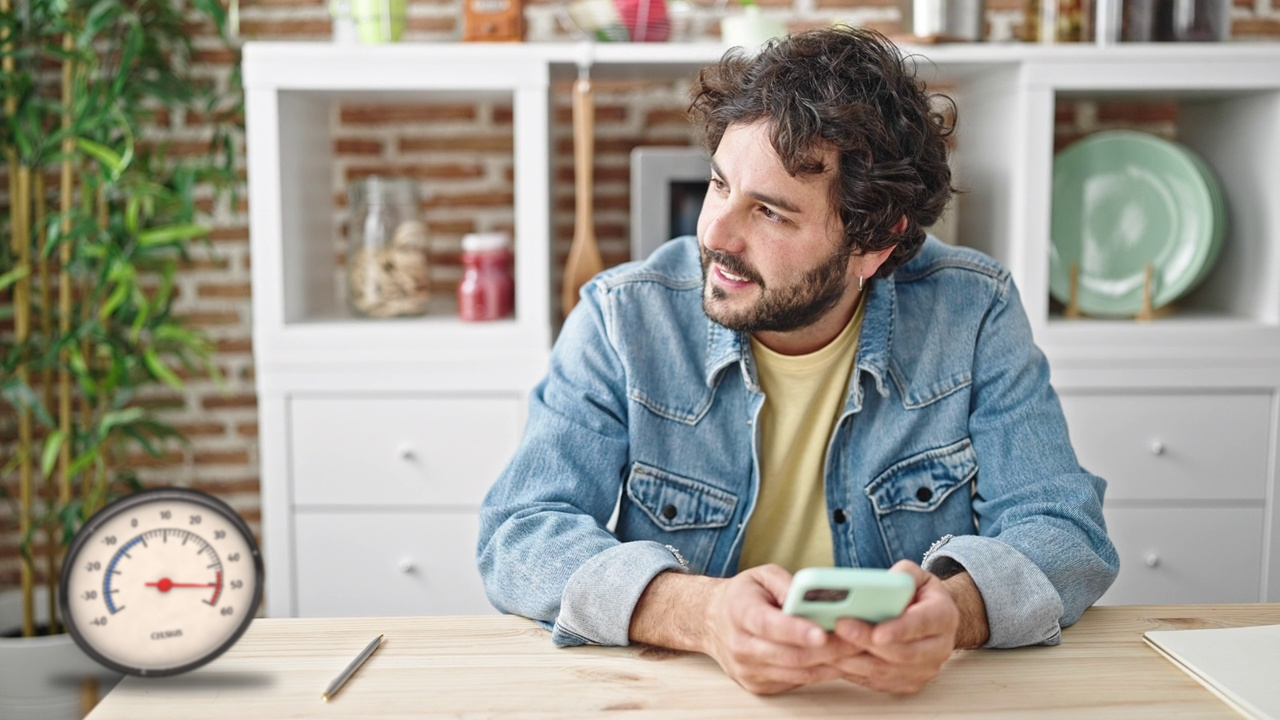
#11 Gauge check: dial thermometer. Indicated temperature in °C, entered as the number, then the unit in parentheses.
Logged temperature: 50 (°C)
